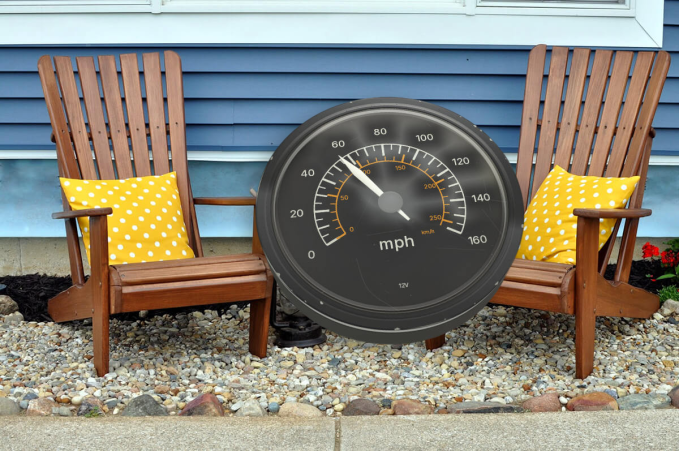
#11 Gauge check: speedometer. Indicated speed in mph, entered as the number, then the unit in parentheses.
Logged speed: 55 (mph)
